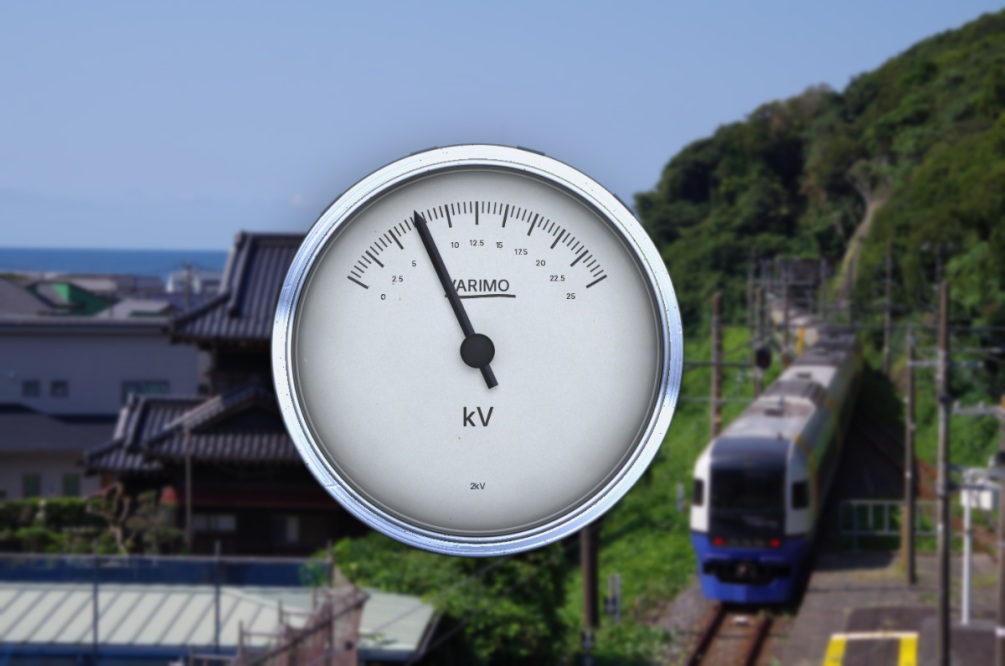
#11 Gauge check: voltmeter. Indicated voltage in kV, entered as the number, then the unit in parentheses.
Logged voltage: 7.5 (kV)
